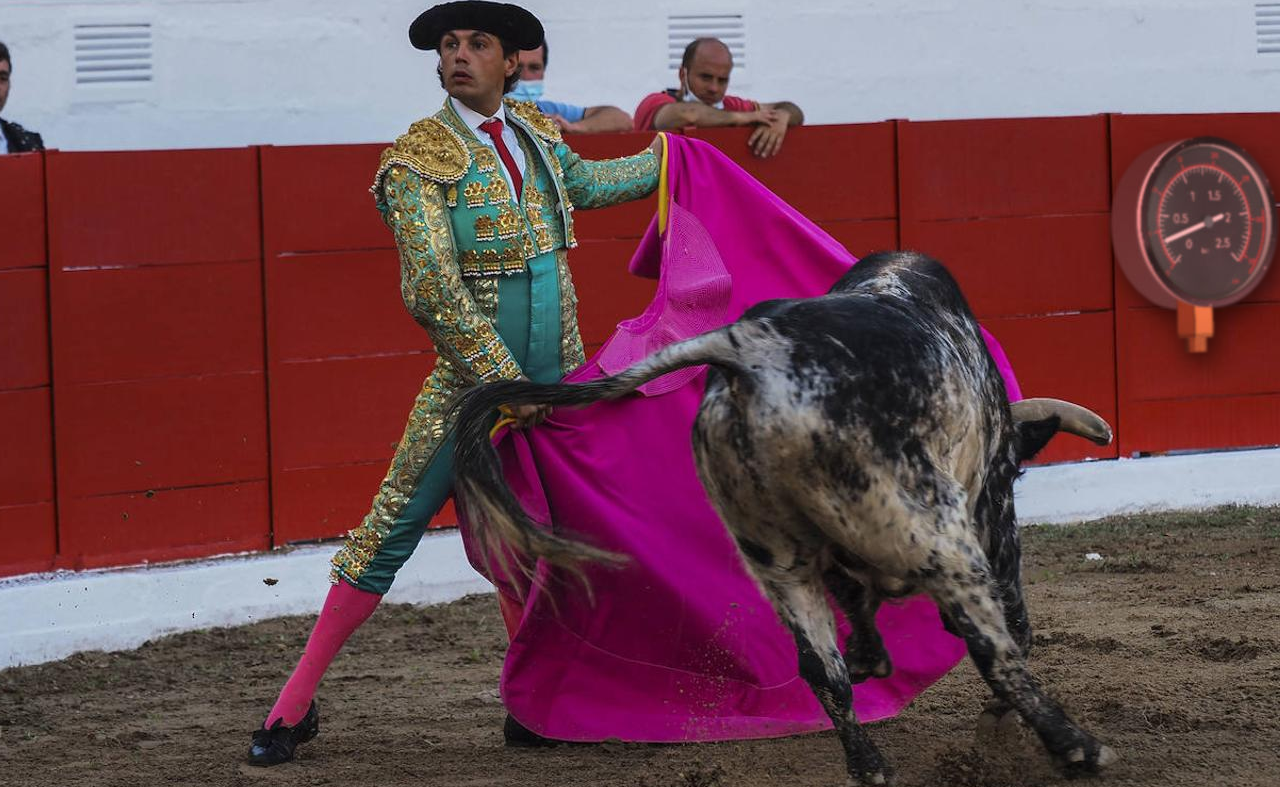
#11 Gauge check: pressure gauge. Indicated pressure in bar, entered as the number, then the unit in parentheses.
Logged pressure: 0.25 (bar)
